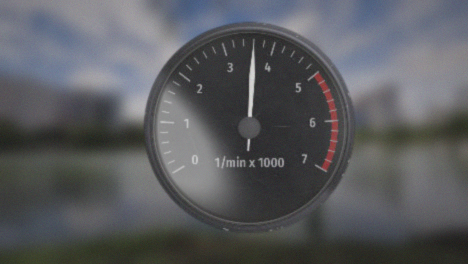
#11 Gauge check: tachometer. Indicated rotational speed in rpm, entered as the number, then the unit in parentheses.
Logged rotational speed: 3600 (rpm)
